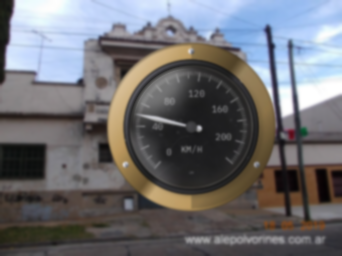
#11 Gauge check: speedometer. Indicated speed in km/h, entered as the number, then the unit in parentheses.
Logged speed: 50 (km/h)
